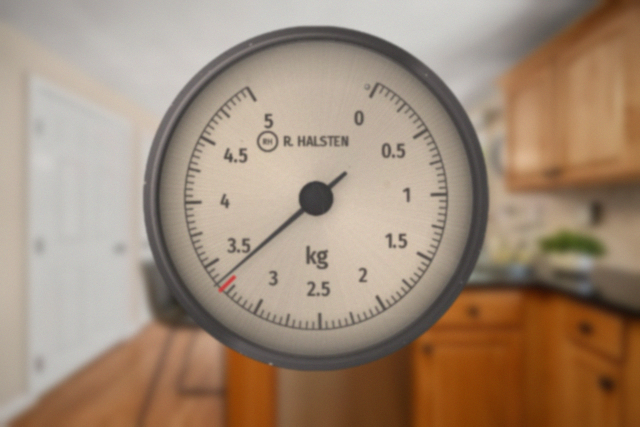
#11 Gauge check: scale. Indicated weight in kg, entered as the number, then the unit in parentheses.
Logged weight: 3.35 (kg)
